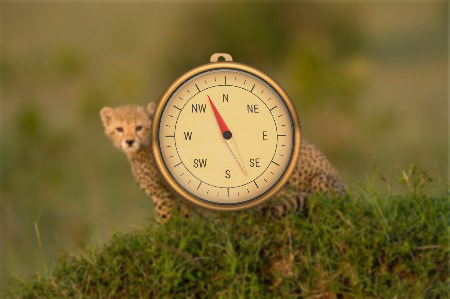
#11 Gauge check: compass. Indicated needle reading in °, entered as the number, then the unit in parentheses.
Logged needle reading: 335 (°)
